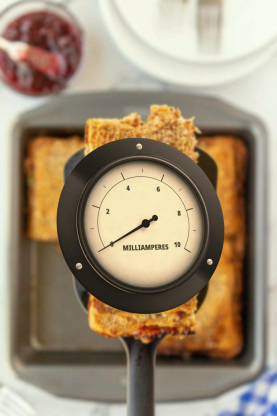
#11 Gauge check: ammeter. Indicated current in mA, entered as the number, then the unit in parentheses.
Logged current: 0 (mA)
